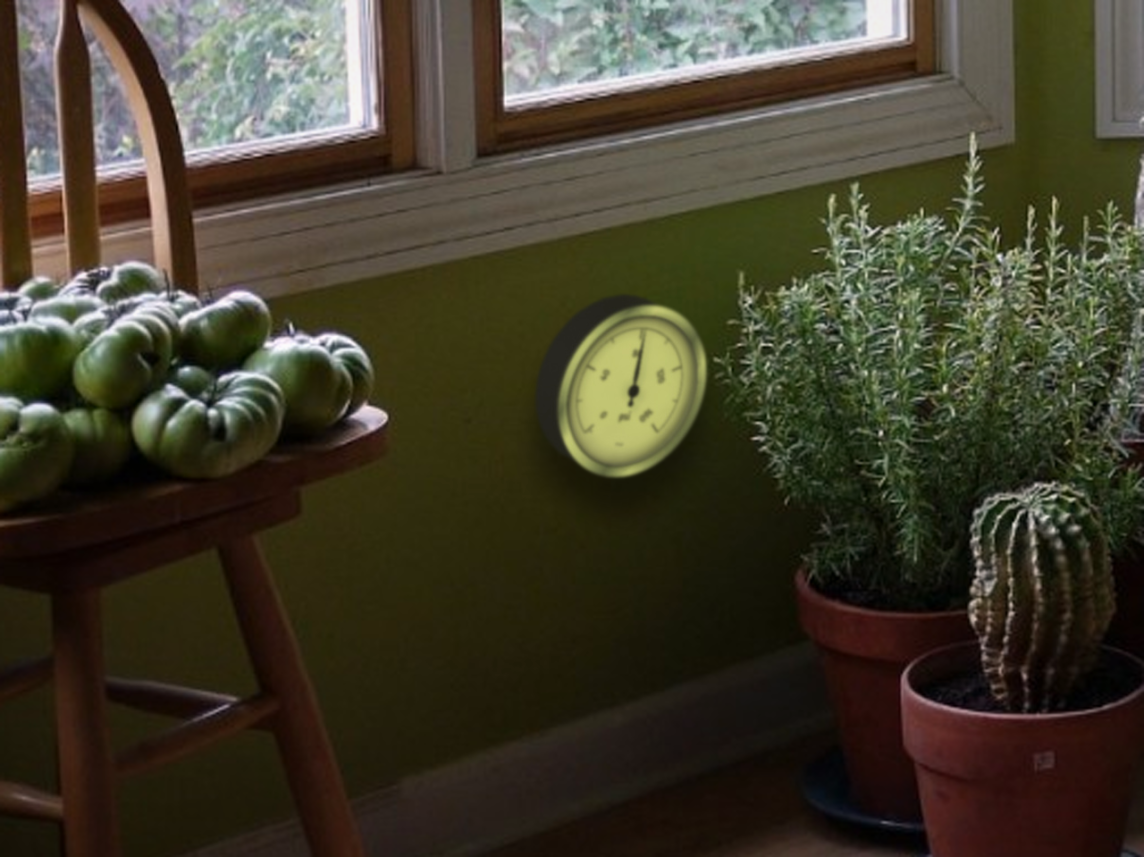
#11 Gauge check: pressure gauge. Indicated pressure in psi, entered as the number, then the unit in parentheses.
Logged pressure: 80 (psi)
